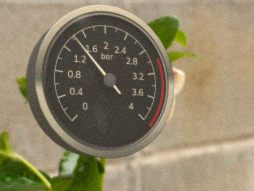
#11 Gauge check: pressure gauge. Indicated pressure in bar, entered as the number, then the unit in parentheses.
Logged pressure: 1.4 (bar)
